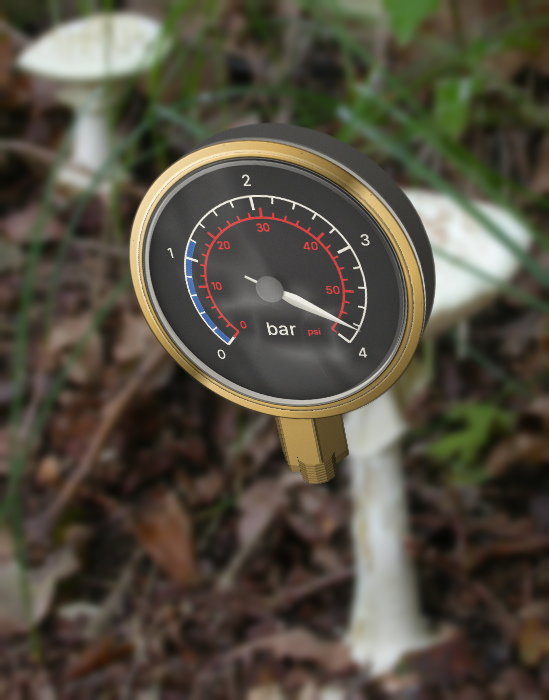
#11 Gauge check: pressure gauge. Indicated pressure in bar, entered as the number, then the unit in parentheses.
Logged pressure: 3.8 (bar)
